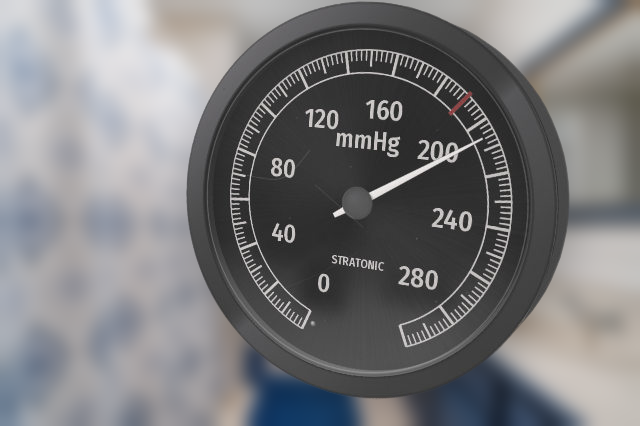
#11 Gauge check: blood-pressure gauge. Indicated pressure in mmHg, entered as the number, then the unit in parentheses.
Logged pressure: 206 (mmHg)
